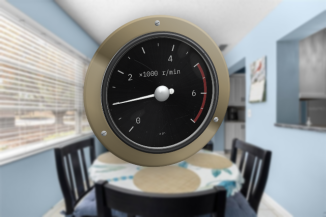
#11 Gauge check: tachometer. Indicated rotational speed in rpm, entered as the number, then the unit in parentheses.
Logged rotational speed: 1000 (rpm)
